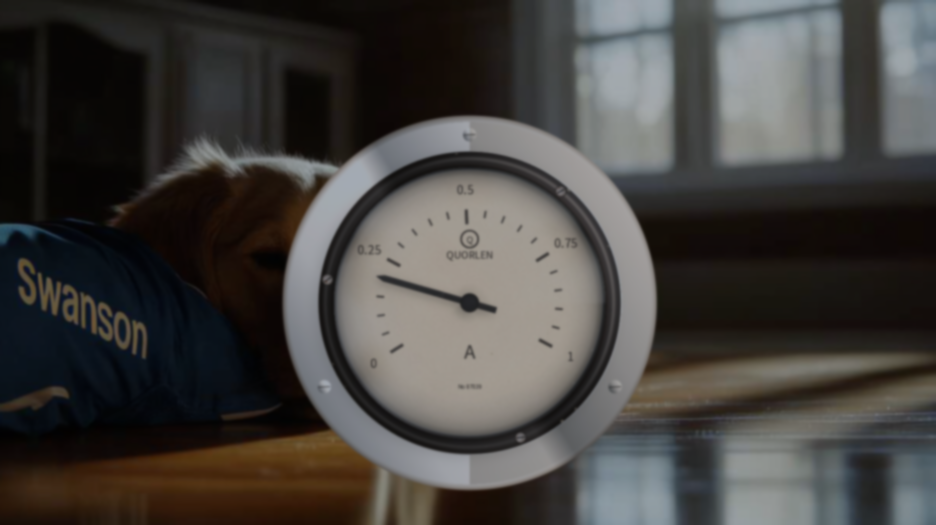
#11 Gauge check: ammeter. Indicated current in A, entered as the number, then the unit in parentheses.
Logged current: 0.2 (A)
